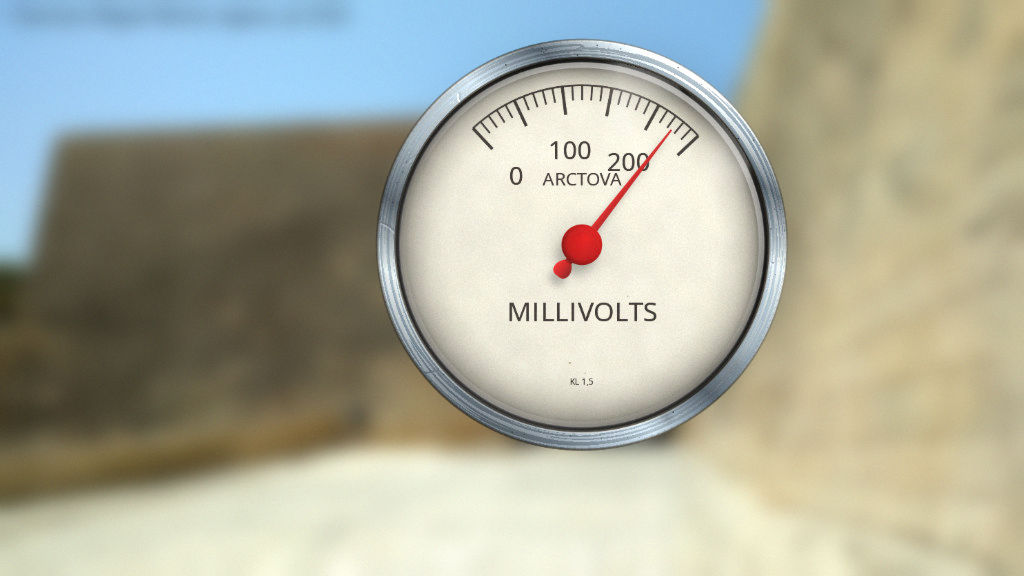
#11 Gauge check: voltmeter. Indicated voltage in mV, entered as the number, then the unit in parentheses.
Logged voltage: 225 (mV)
